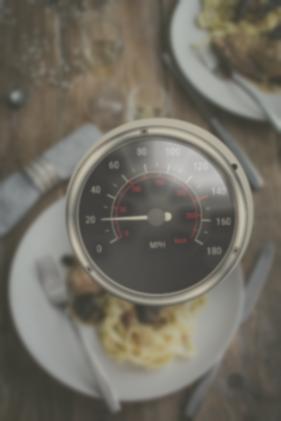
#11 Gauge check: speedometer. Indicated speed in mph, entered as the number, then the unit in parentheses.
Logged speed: 20 (mph)
